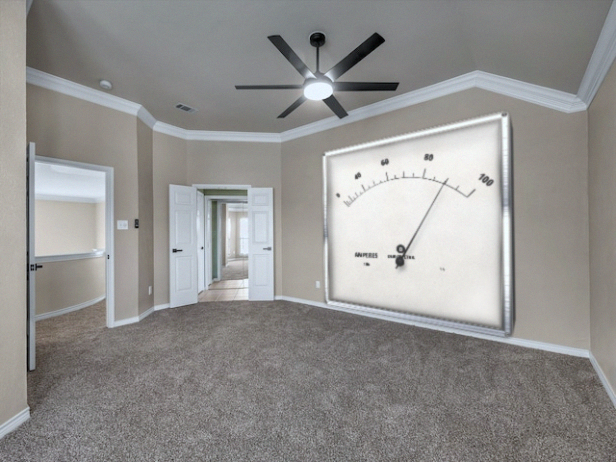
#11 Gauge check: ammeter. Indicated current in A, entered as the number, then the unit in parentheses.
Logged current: 90 (A)
